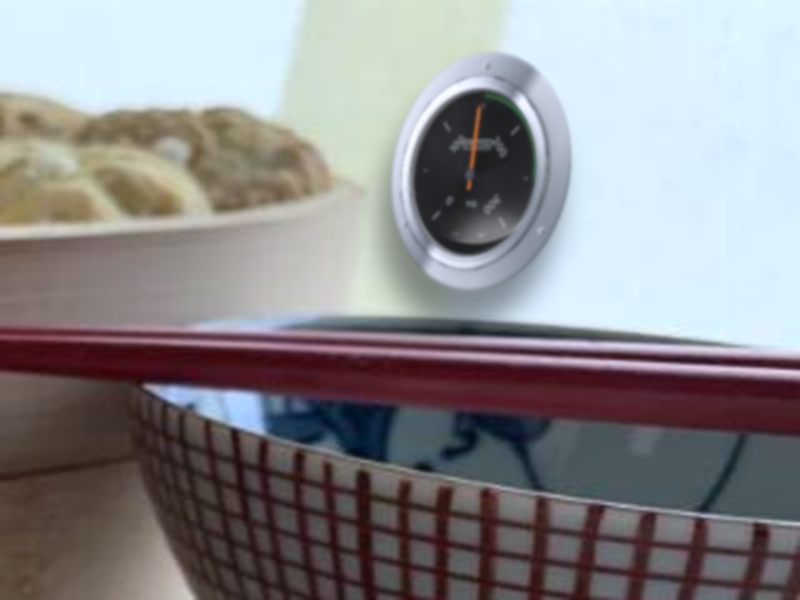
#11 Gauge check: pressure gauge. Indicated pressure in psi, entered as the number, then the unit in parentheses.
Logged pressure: 150 (psi)
